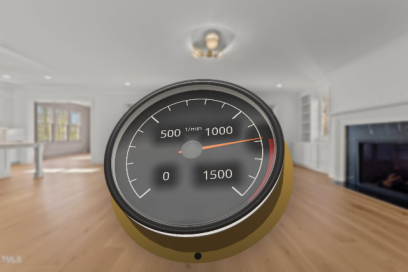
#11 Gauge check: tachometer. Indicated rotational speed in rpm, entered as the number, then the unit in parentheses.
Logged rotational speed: 1200 (rpm)
